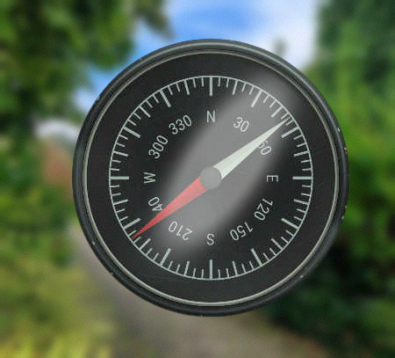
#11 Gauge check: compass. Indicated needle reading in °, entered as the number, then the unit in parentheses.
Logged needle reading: 232.5 (°)
